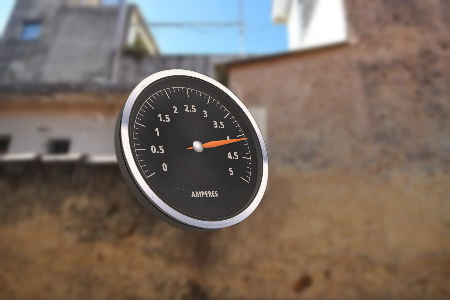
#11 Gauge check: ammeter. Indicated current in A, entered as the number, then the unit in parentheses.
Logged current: 4.1 (A)
